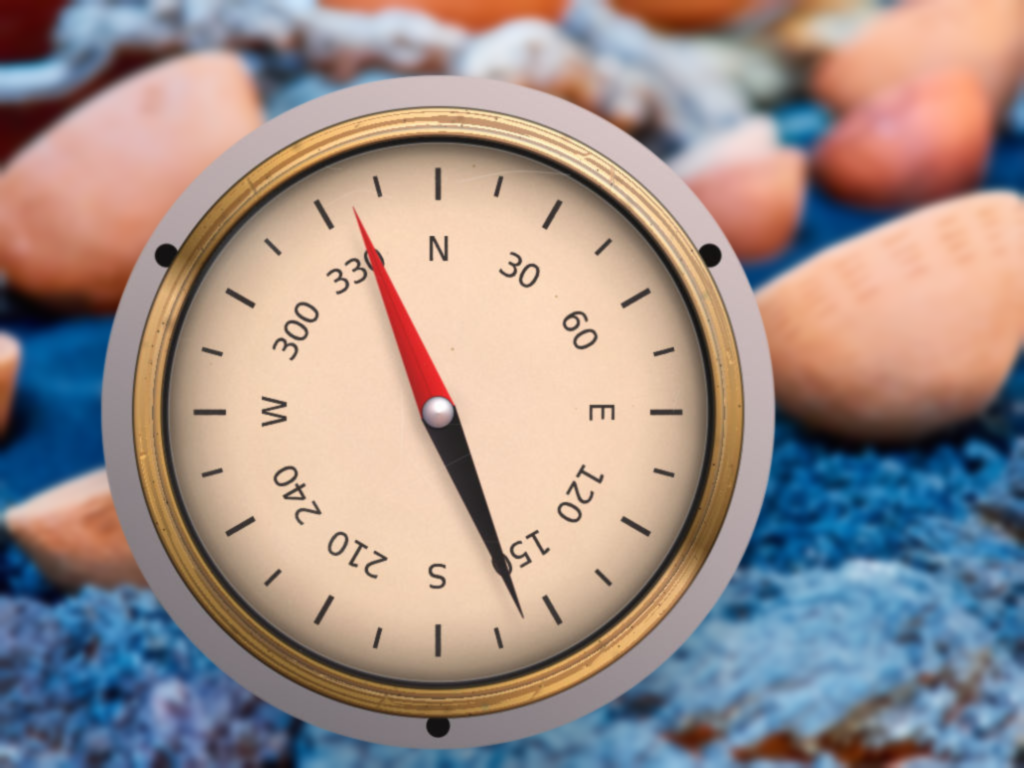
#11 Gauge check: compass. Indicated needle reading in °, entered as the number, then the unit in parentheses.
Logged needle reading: 337.5 (°)
